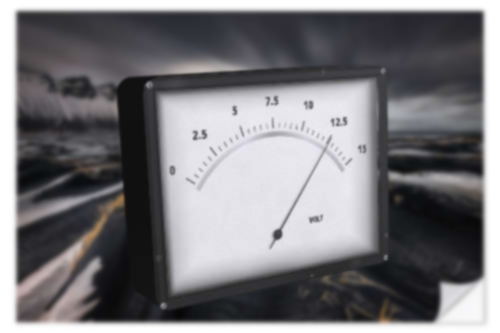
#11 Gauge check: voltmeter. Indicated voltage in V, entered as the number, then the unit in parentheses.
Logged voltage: 12.5 (V)
